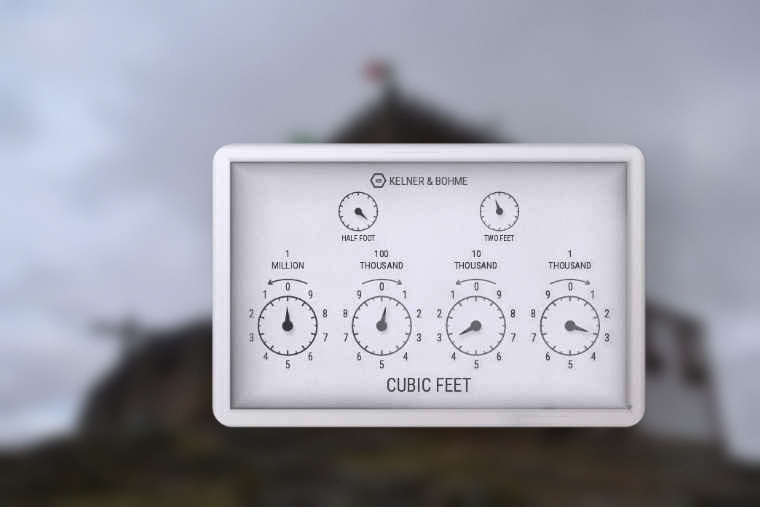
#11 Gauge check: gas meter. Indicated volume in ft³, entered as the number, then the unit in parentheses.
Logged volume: 3300 (ft³)
